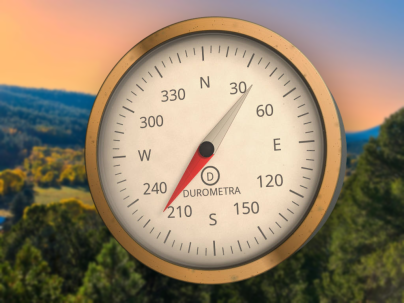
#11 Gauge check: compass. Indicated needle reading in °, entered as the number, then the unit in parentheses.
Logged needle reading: 220 (°)
